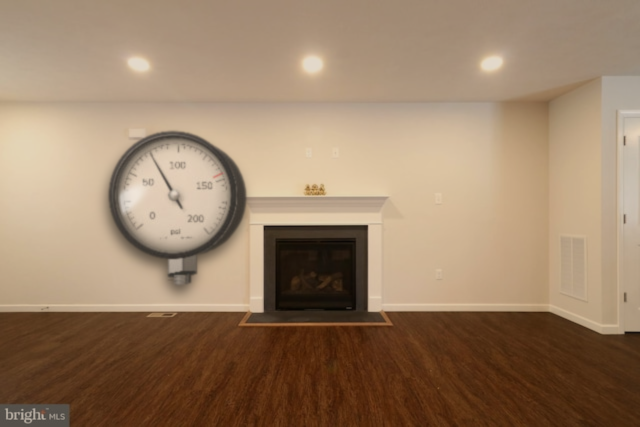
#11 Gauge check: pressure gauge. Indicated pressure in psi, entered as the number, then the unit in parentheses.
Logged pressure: 75 (psi)
